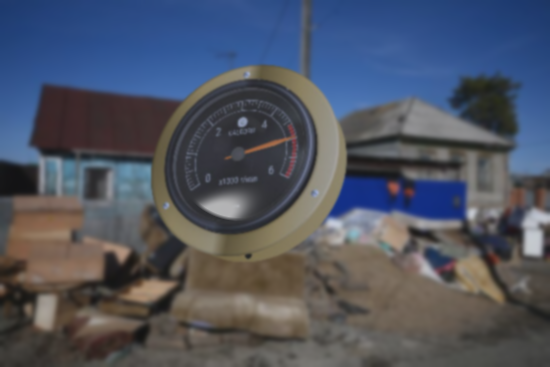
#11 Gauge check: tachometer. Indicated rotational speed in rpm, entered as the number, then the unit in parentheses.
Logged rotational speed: 5000 (rpm)
